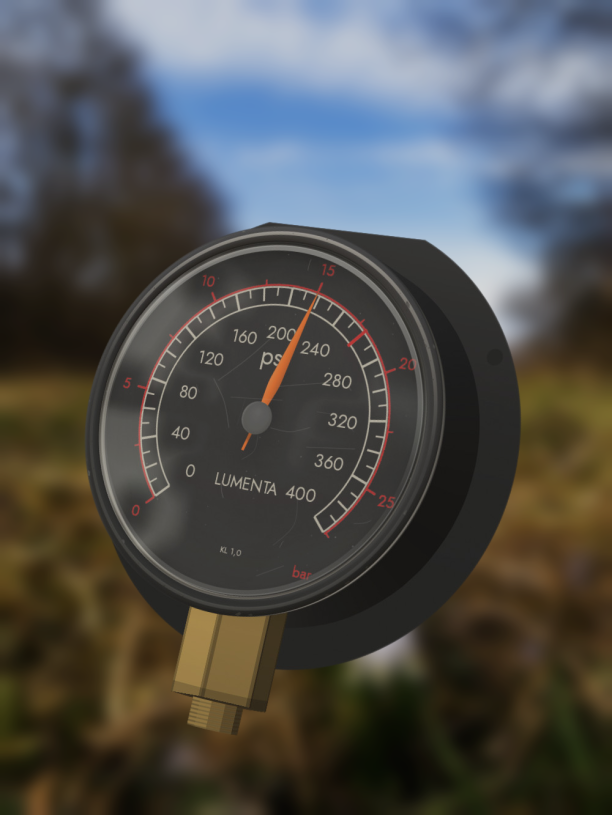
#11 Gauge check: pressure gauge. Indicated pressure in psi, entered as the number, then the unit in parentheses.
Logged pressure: 220 (psi)
